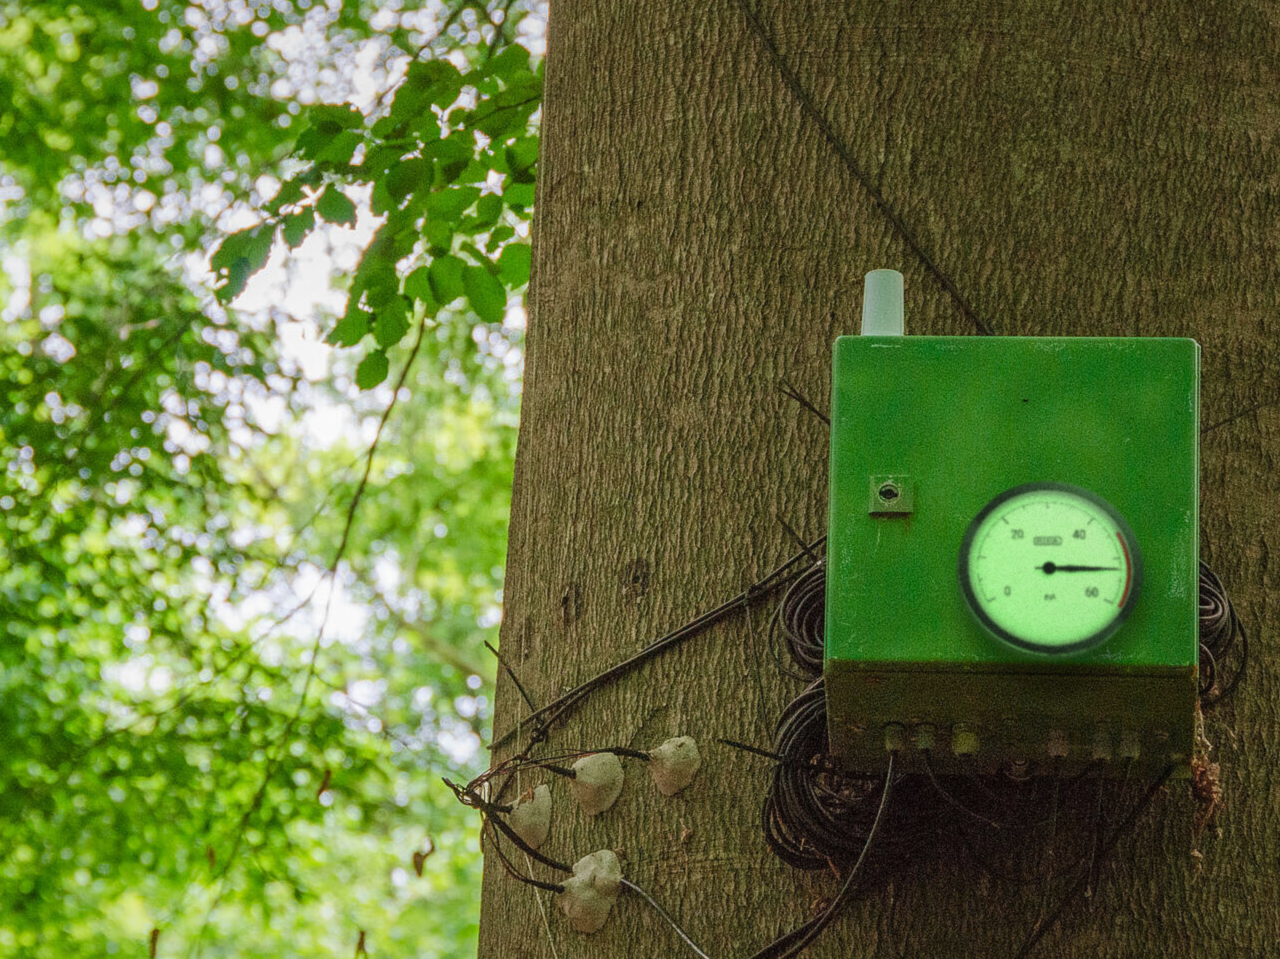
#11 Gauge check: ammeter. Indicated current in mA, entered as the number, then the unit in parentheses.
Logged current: 52.5 (mA)
